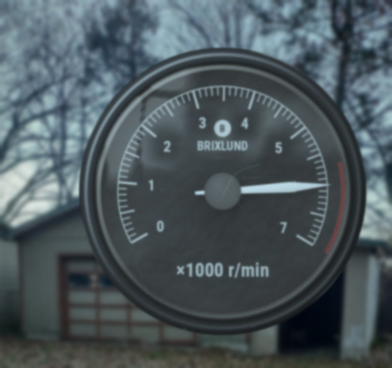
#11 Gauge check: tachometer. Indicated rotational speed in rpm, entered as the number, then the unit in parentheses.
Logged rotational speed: 6000 (rpm)
